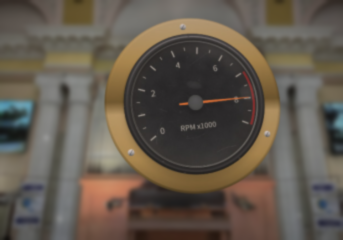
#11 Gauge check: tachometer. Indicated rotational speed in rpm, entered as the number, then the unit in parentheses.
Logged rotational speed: 8000 (rpm)
